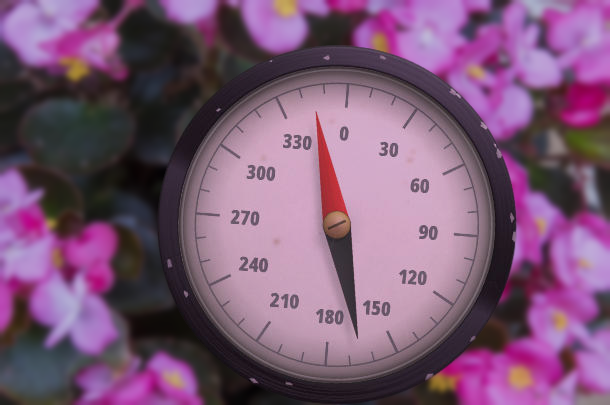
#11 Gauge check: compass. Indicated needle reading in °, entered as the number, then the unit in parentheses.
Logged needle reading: 345 (°)
